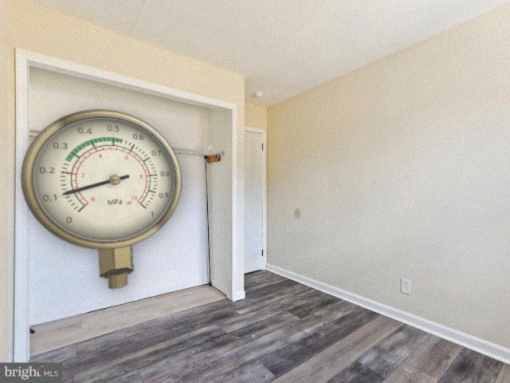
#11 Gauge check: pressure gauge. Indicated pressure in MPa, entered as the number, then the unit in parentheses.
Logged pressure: 0.1 (MPa)
